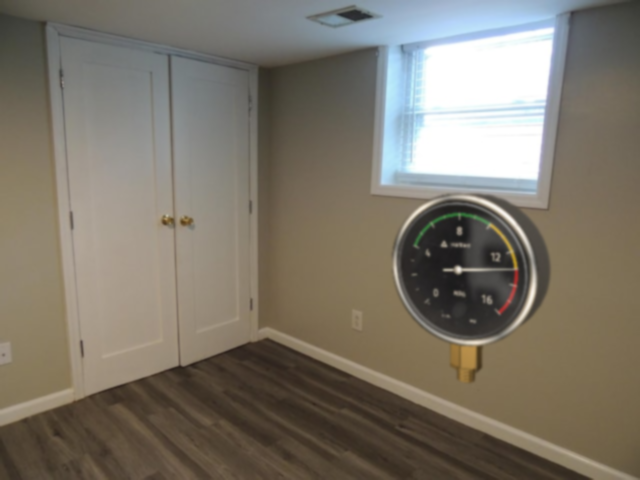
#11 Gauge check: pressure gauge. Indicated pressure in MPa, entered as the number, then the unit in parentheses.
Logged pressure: 13 (MPa)
